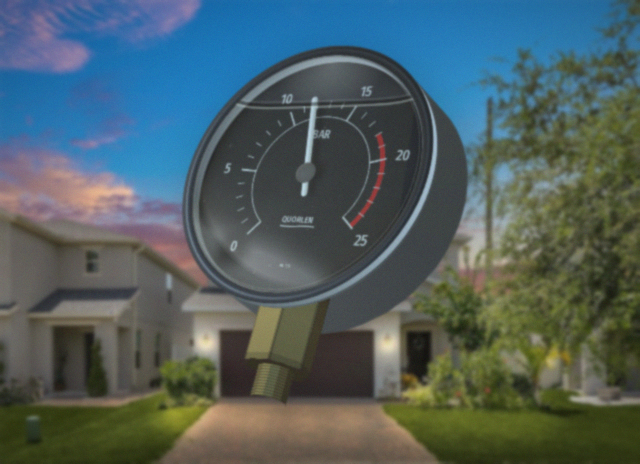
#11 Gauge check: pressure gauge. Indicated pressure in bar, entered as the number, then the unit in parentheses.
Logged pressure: 12 (bar)
